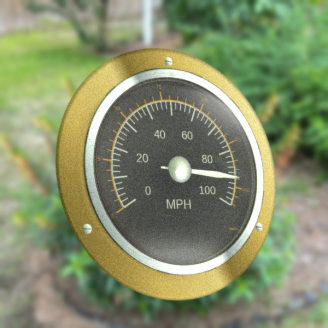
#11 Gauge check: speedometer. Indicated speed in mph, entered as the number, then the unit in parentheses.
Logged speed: 90 (mph)
